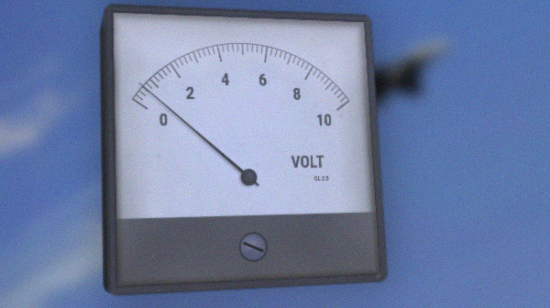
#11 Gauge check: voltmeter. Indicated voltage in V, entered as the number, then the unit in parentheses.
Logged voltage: 0.6 (V)
